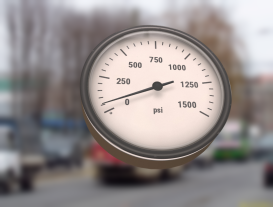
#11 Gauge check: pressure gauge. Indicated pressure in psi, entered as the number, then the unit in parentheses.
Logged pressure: 50 (psi)
